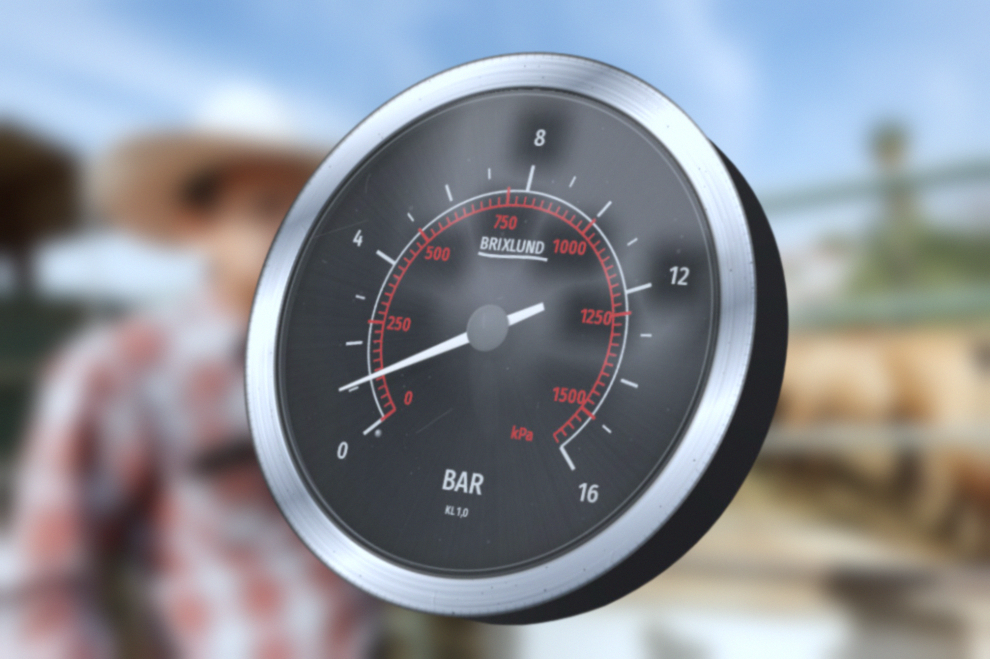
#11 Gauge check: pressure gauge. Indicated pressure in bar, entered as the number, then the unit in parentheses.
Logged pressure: 1 (bar)
